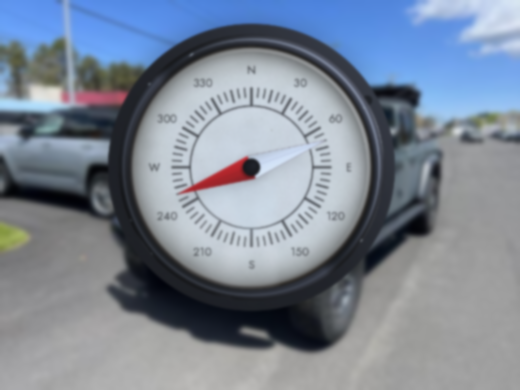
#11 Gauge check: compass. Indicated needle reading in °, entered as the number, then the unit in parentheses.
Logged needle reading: 250 (°)
